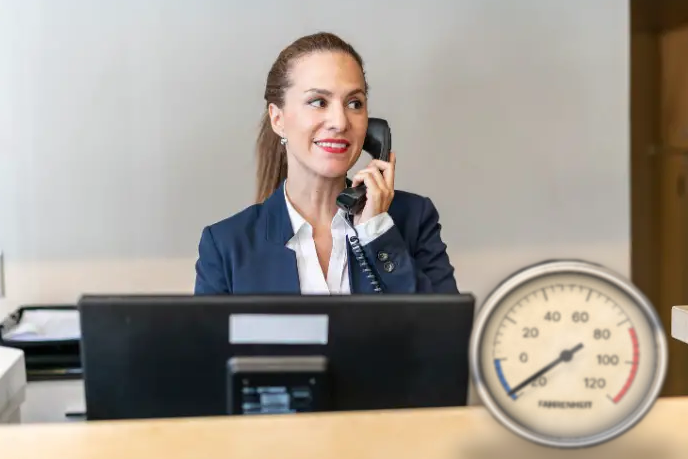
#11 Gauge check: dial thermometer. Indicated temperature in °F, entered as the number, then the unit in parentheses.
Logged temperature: -16 (°F)
